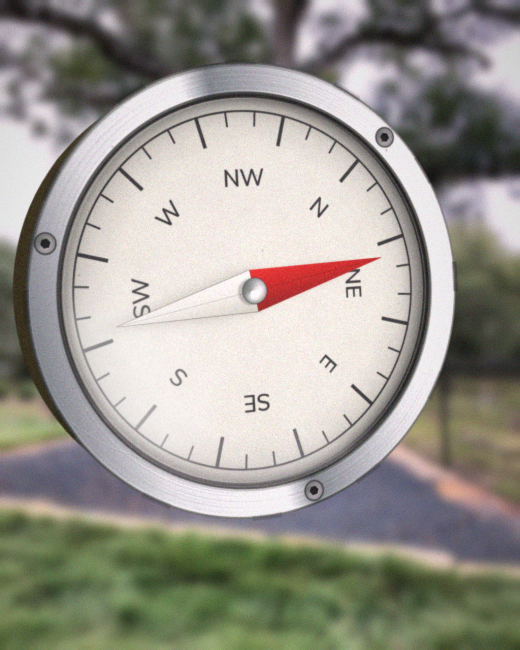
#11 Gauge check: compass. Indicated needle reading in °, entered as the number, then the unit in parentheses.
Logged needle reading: 35 (°)
